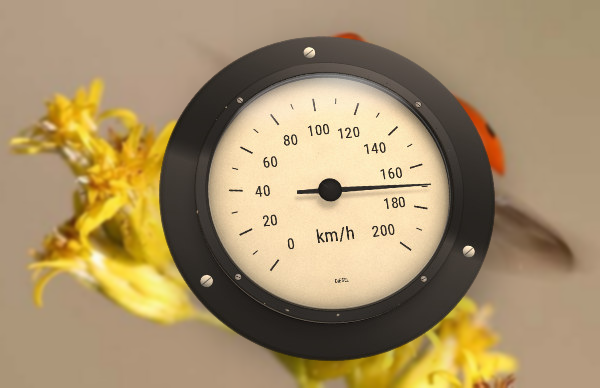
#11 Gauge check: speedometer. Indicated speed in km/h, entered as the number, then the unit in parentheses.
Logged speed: 170 (km/h)
